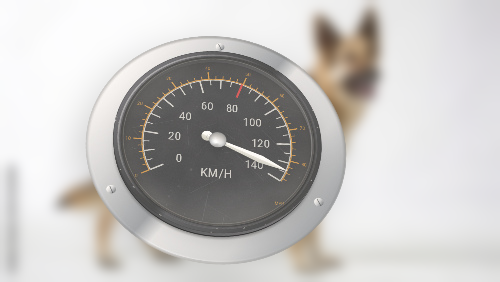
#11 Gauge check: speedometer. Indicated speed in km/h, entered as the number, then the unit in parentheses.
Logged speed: 135 (km/h)
